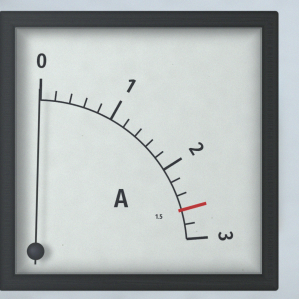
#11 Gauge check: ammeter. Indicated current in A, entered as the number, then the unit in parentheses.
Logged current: 0 (A)
